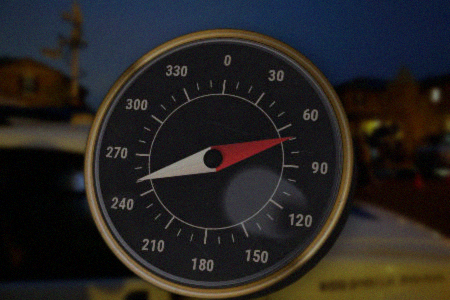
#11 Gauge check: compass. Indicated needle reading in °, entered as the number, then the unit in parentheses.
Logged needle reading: 70 (°)
